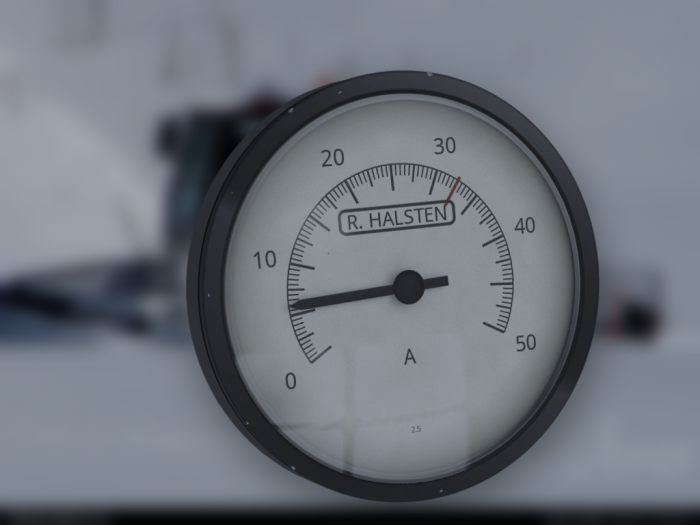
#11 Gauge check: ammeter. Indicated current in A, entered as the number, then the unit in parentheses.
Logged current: 6 (A)
